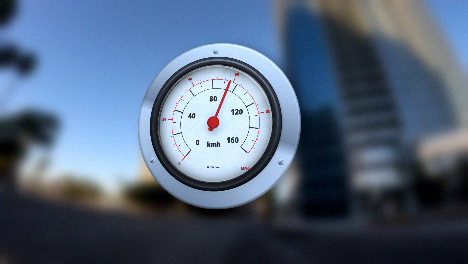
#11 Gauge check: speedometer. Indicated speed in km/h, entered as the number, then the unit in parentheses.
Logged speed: 95 (km/h)
